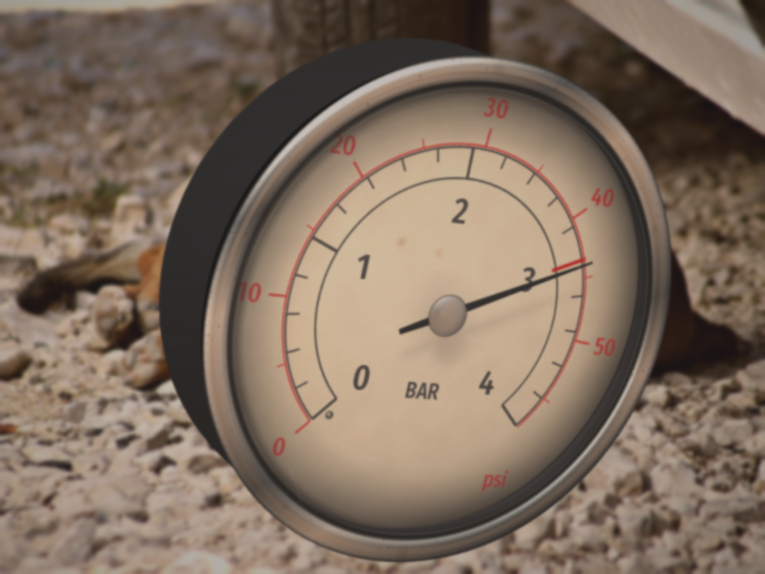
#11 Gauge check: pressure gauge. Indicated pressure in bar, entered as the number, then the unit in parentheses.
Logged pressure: 3 (bar)
